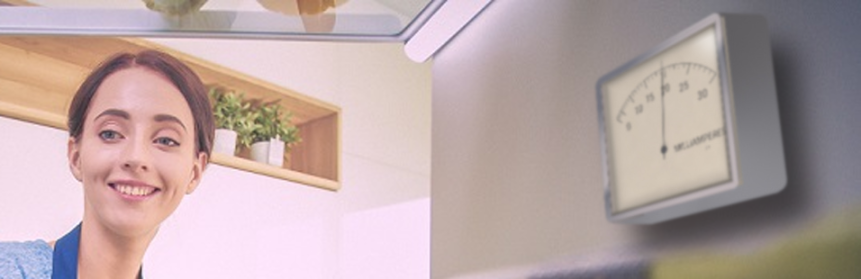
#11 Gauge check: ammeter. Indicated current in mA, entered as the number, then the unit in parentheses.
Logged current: 20 (mA)
